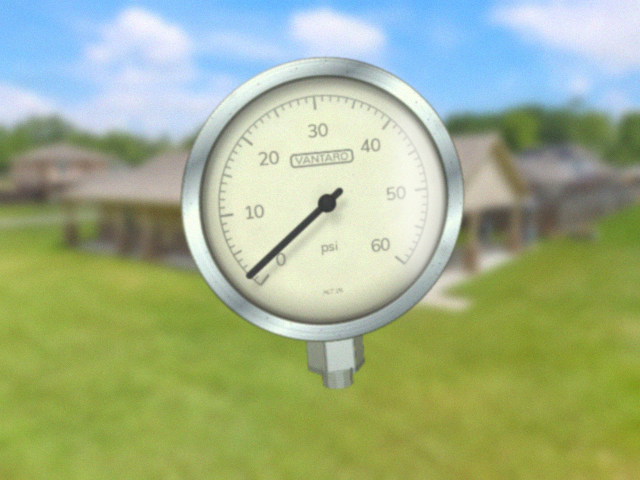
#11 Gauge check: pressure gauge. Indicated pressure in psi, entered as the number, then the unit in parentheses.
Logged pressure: 2 (psi)
